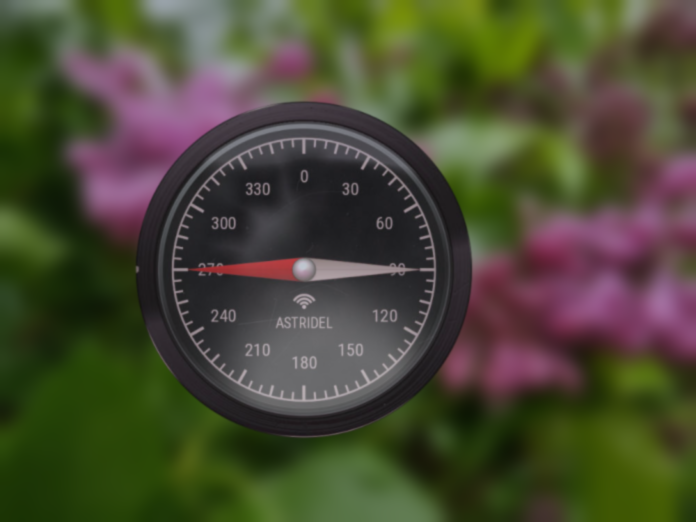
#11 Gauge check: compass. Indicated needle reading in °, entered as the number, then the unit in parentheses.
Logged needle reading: 270 (°)
